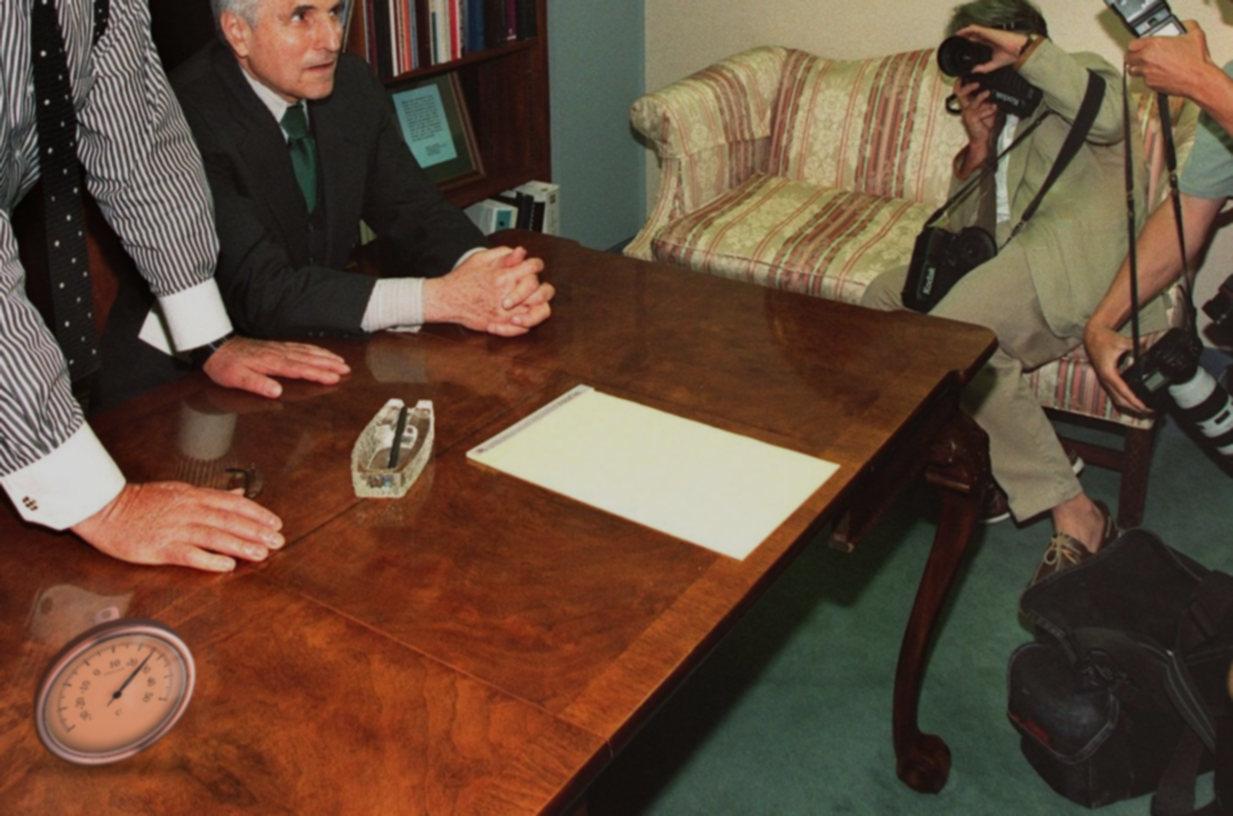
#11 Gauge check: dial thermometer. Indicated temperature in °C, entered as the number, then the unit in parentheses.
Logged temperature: 25 (°C)
